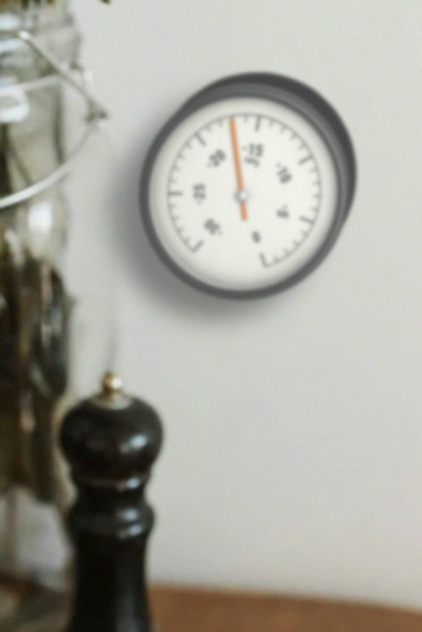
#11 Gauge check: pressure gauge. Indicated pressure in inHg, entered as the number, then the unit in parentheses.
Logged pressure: -17 (inHg)
